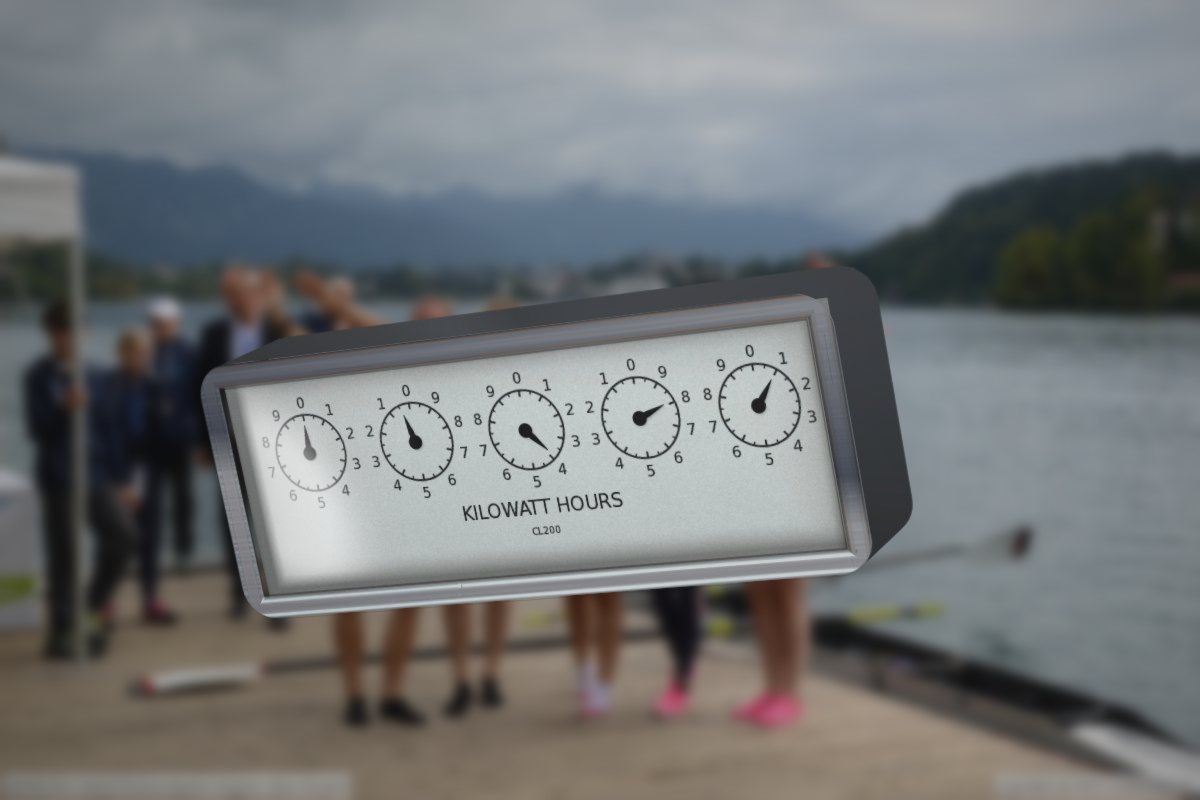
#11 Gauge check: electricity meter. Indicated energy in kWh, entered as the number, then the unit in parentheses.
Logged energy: 381 (kWh)
